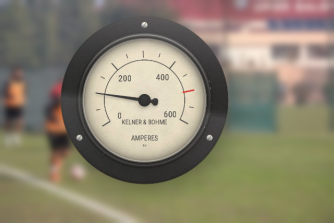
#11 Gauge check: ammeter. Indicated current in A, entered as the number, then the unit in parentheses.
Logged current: 100 (A)
